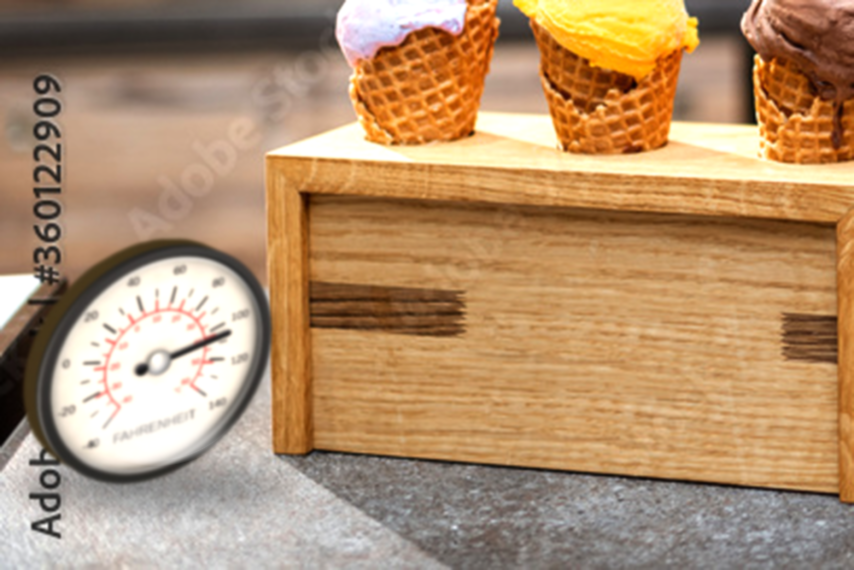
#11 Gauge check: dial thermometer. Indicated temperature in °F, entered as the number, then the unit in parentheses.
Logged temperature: 105 (°F)
